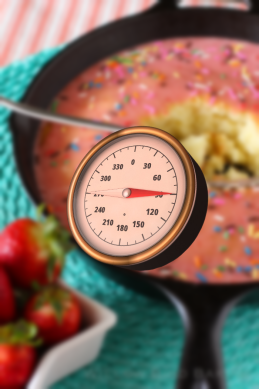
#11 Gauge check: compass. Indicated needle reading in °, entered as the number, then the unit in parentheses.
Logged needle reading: 90 (°)
